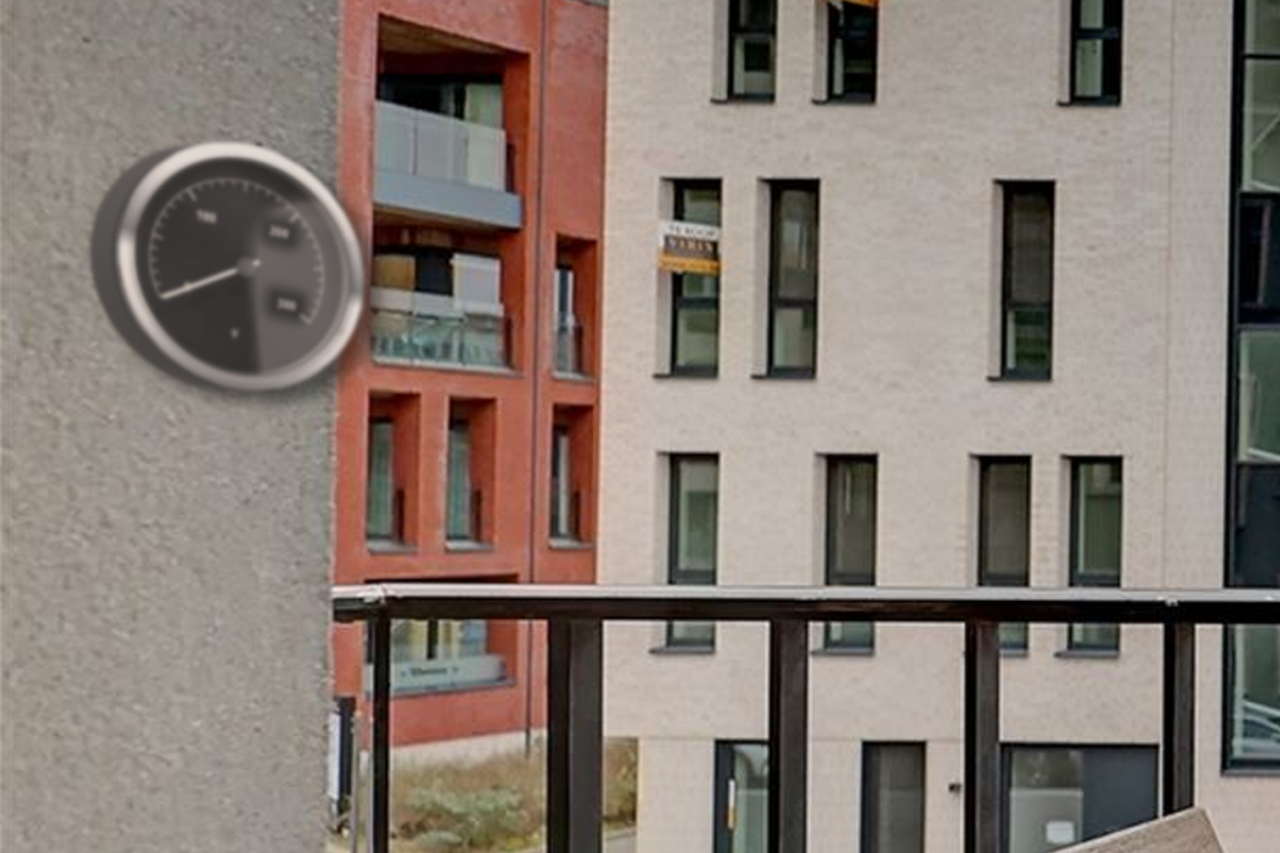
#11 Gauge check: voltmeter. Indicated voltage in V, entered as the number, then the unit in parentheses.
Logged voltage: 0 (V)
